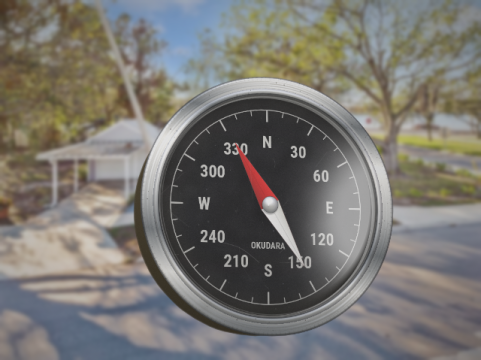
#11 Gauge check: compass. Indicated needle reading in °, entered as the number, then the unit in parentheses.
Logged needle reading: 330 (°)
